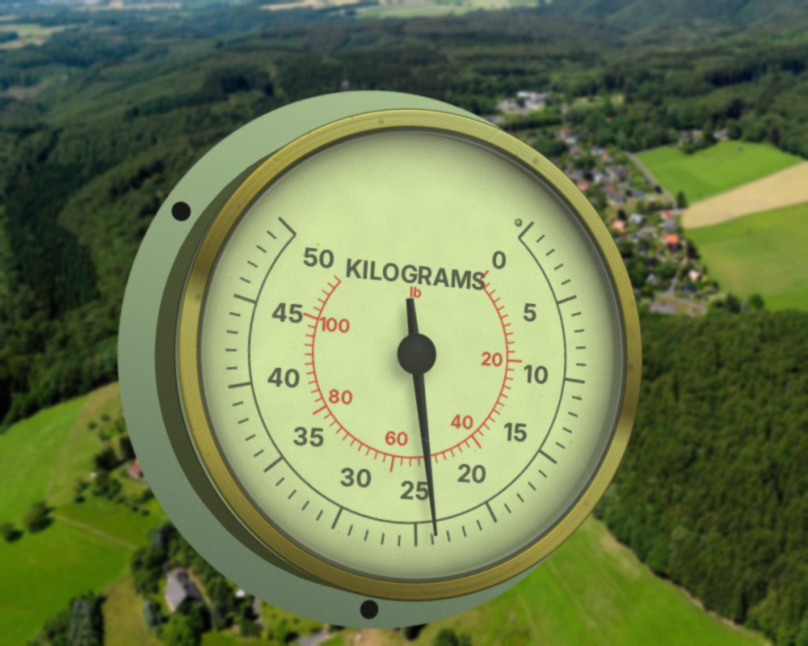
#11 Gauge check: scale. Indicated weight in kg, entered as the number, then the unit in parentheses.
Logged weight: 24 (kg)
